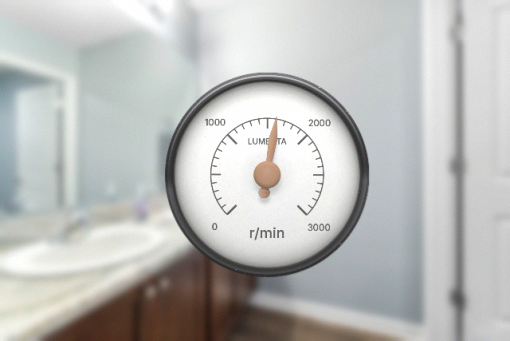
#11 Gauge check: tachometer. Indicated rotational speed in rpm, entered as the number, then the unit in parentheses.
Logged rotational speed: 1600 (rpm)
